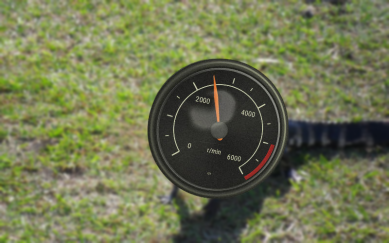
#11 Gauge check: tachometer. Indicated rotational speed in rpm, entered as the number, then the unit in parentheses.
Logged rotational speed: 2500 (rpm)
